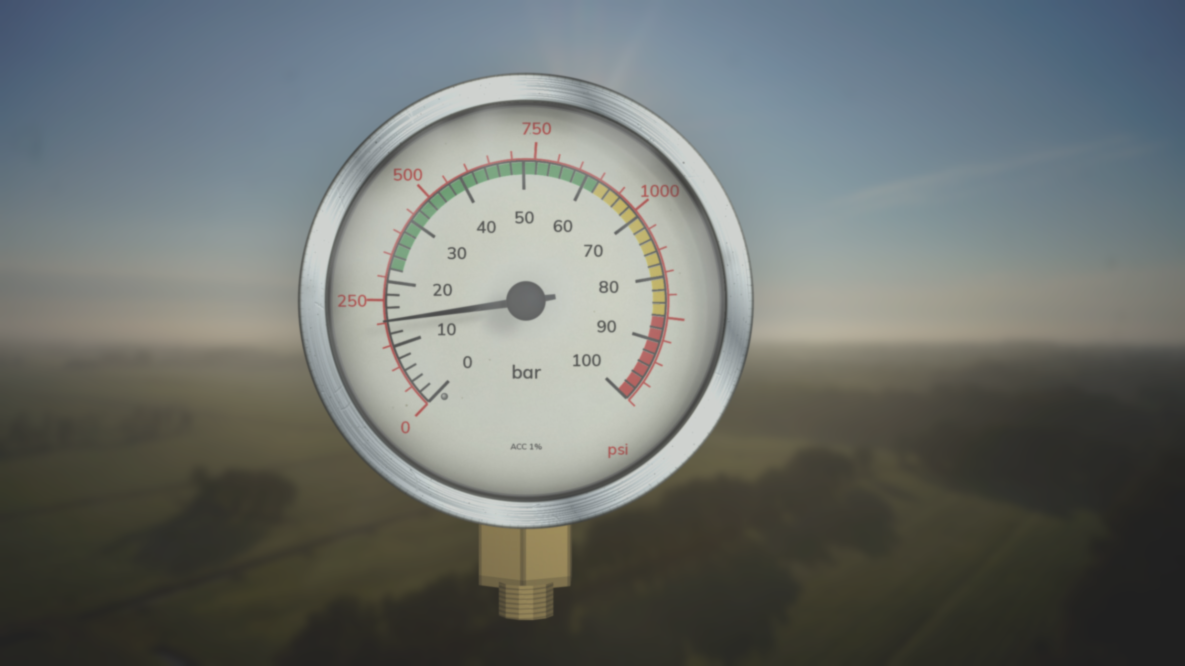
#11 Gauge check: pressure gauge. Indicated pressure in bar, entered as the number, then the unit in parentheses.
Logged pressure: 14 (bar)
